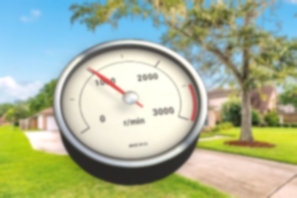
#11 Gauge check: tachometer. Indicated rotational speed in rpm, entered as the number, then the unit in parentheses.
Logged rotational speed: 1000 (rpm)
